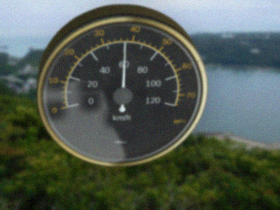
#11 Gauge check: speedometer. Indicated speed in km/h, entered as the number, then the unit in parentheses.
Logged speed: 60 (km/h)
